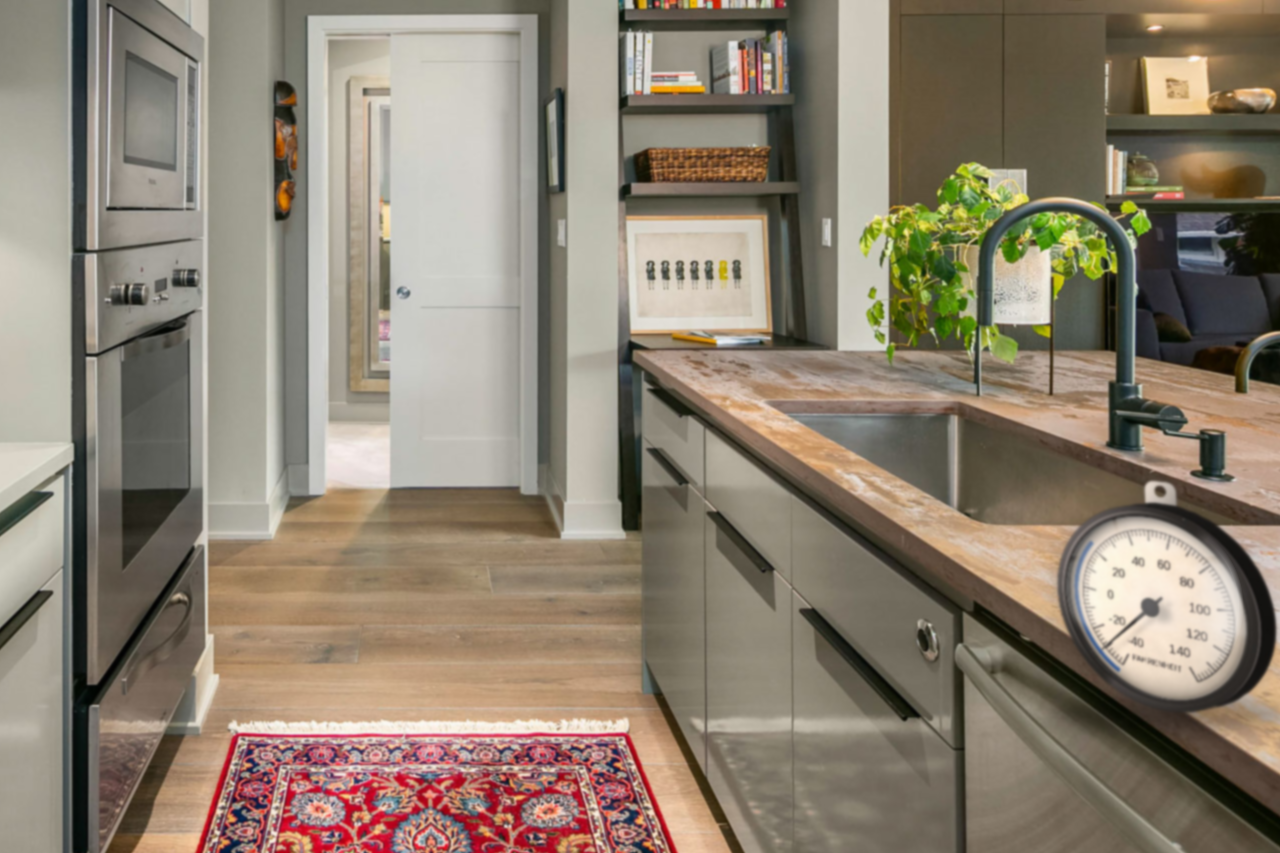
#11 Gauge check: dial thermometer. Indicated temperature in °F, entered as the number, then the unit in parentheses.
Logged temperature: -30 (°F)
